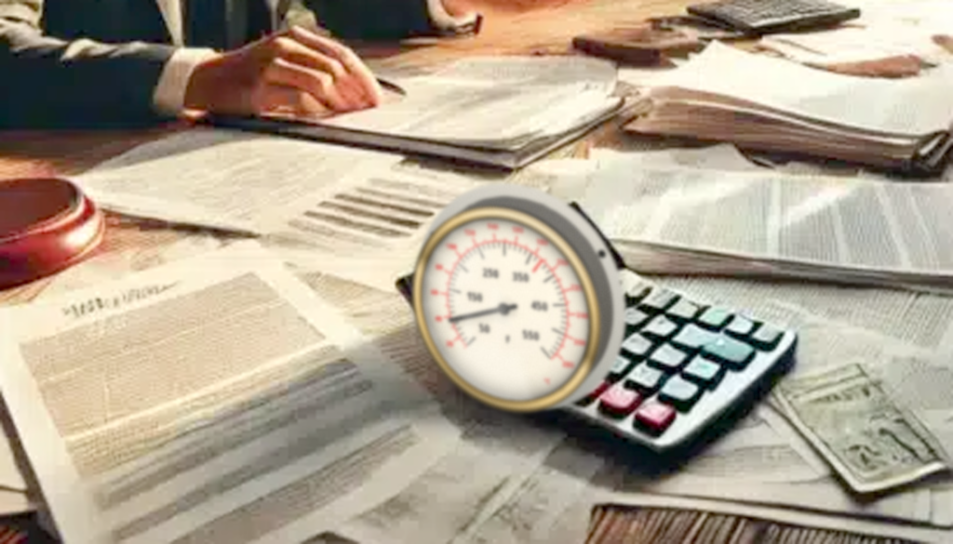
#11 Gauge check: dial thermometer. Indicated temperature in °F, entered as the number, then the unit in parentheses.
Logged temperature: 100 (°F)
